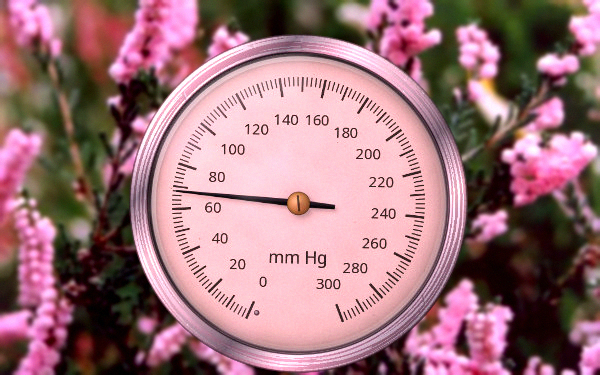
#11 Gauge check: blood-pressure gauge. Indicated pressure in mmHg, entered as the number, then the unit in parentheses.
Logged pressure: 68 (mmHg)
